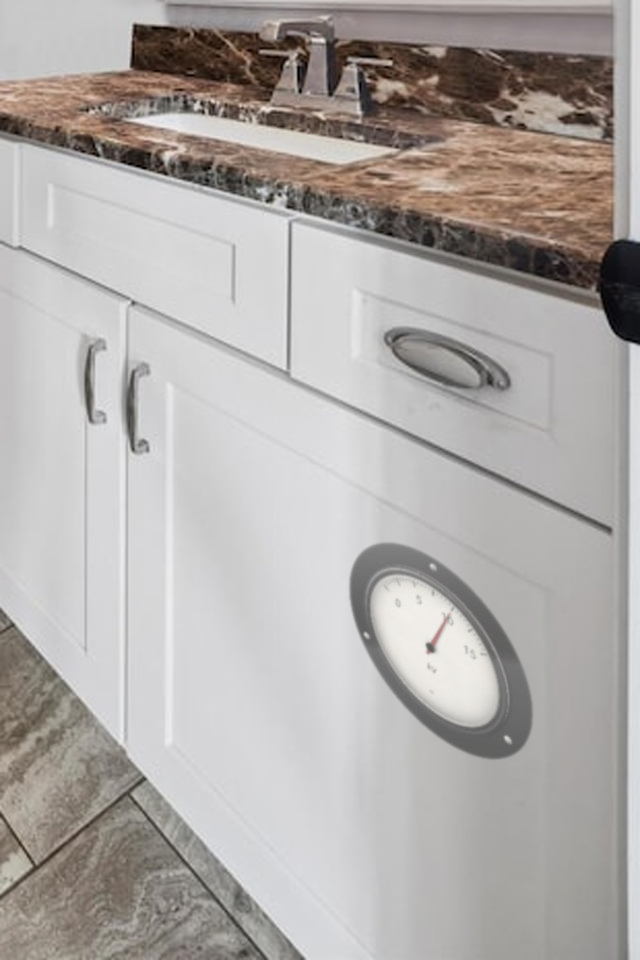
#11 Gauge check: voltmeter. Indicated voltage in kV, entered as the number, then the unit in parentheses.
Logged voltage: 10 (kV)
